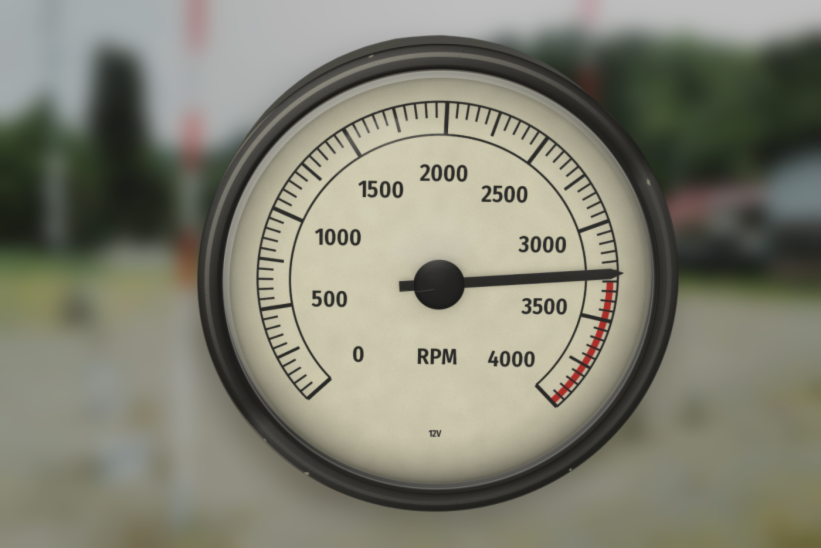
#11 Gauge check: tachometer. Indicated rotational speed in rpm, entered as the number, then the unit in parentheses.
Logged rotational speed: 3250 (rpm)
